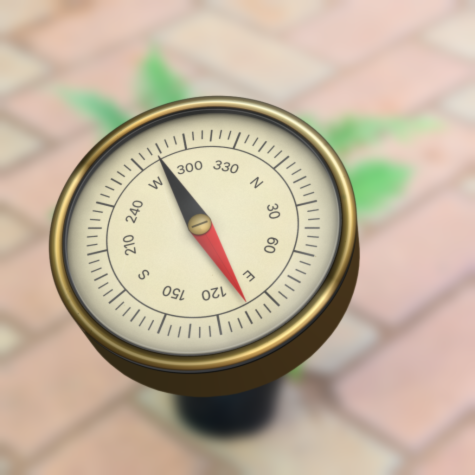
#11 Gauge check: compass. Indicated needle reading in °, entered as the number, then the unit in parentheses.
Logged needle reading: 102.5 (°)
